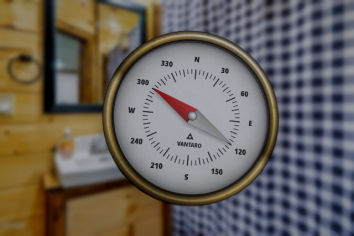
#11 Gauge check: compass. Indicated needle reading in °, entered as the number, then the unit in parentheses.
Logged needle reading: 300 (°)
